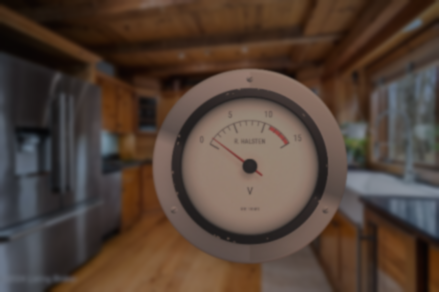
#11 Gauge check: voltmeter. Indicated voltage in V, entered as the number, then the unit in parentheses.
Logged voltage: 1 (V)
